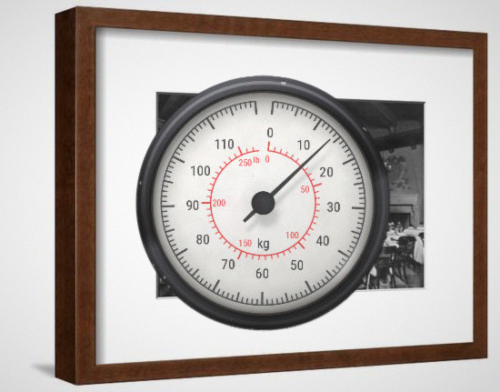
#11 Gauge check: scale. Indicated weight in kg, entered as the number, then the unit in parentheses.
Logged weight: 14 (kg)
